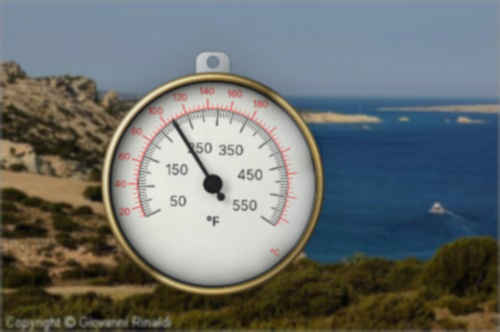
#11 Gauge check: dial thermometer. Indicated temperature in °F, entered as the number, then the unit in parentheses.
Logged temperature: 225 (°F)
